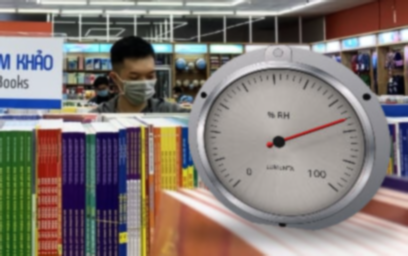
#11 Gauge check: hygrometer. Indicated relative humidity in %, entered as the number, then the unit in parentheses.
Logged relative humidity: 76 (%)
